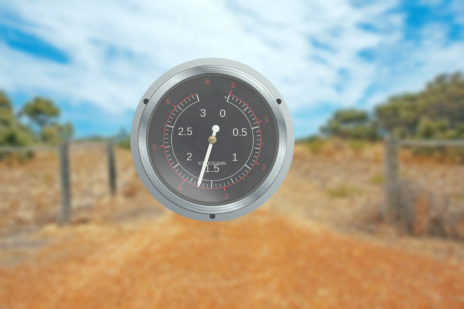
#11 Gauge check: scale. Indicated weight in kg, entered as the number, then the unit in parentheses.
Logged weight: 1.65 (kg)
